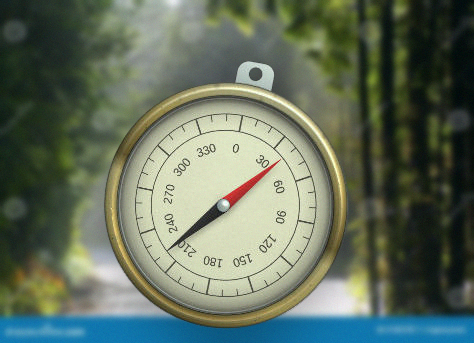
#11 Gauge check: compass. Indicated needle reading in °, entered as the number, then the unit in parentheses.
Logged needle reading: 40 (°)
